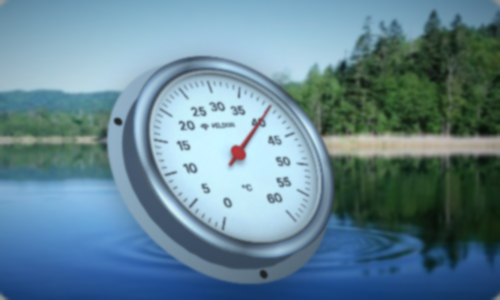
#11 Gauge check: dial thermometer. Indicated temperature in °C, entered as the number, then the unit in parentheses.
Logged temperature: 40 (°C)
